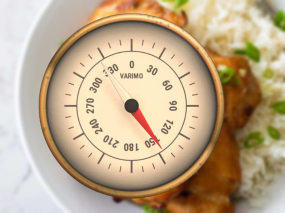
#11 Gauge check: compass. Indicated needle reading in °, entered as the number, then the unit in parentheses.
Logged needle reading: 145 (°)
